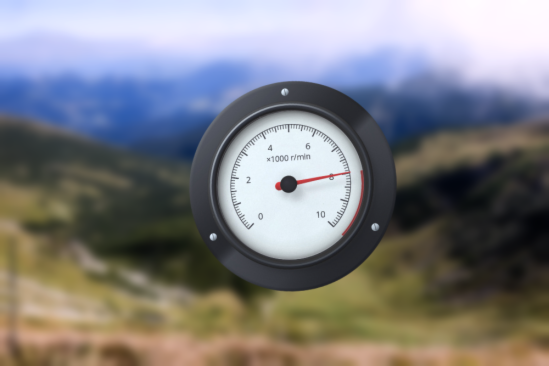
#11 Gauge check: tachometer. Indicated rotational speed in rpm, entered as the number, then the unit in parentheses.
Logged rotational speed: 8000 (rpm)
